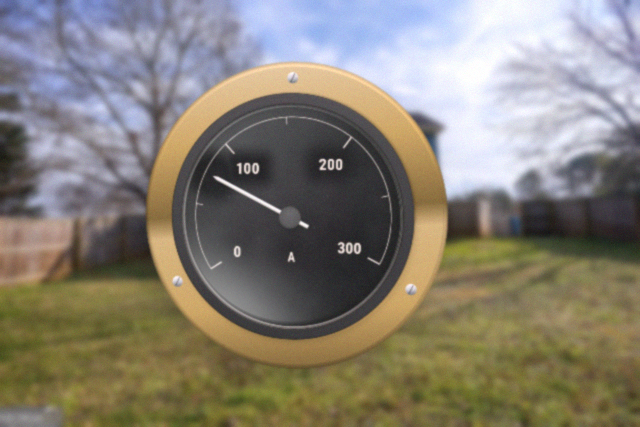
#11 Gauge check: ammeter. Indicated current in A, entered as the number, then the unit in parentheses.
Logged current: 75 (A)
